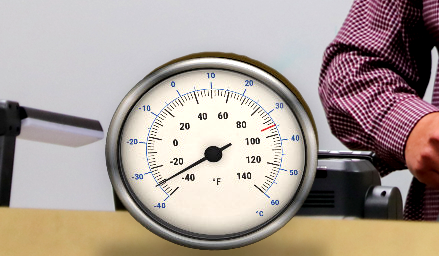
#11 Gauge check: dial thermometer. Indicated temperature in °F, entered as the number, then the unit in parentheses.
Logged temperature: -30 (°F)
